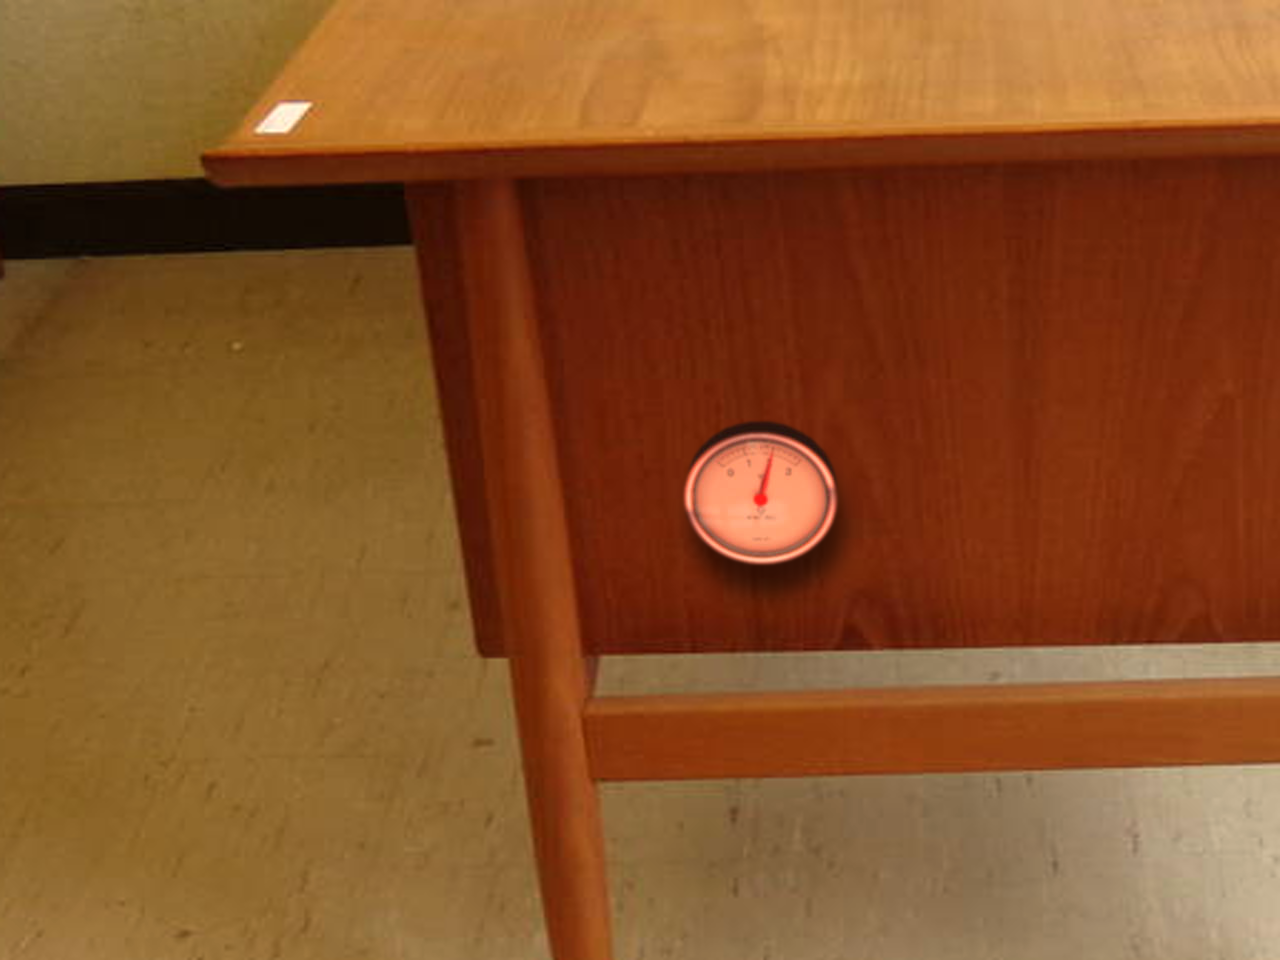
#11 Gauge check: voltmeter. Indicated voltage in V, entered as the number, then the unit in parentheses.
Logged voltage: 2 (V)
